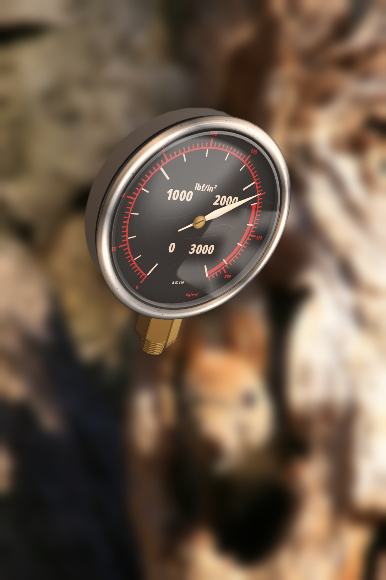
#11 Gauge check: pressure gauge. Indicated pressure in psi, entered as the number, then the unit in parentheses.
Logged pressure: 2100 (psi)
